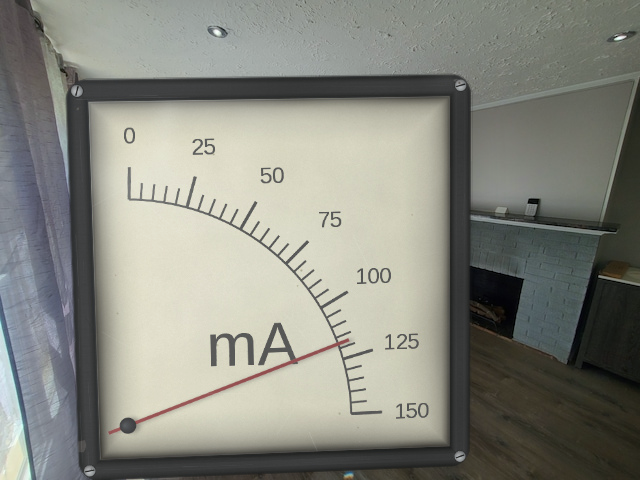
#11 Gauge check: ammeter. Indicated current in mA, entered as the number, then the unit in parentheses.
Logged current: 117.5 (mA)
